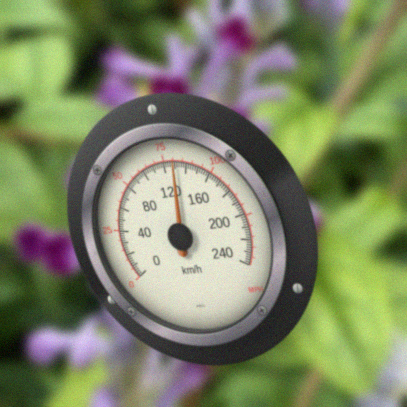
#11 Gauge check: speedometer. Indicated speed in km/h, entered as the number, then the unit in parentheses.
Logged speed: 130 (km/h)
